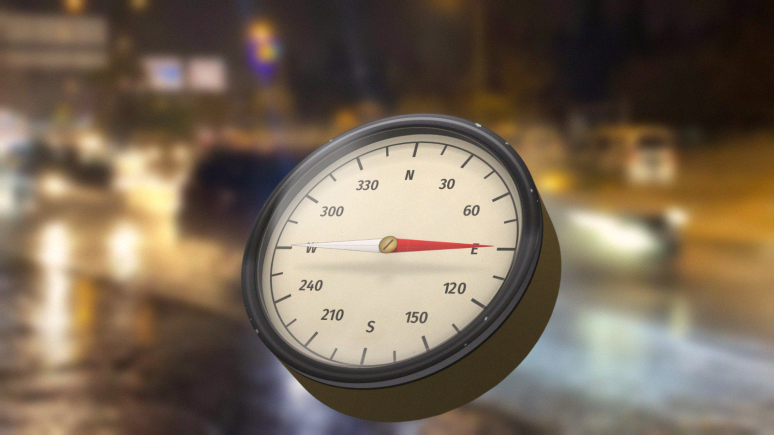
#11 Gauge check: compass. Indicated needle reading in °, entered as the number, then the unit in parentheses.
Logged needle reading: 90 (°)
